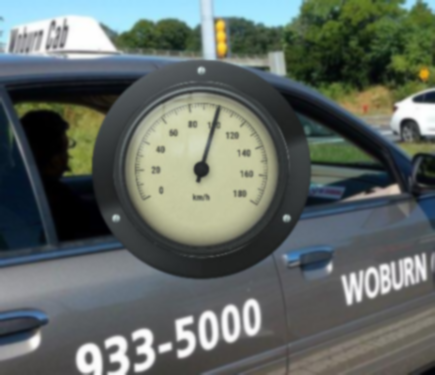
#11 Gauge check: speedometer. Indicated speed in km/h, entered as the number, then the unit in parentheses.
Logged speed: 100 (km/h)
